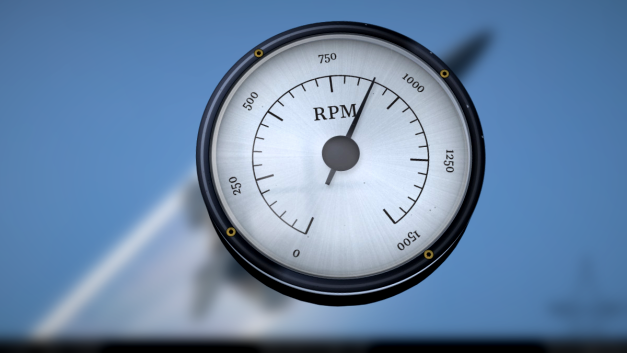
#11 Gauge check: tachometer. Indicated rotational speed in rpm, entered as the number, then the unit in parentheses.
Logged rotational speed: 900 (rpm)
